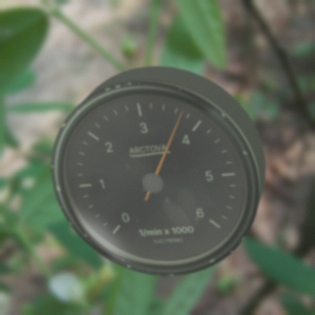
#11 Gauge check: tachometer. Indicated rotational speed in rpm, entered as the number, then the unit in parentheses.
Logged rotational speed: 3700 (rpm)
